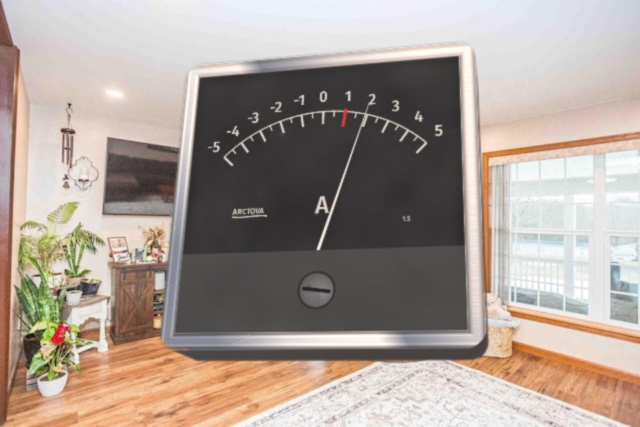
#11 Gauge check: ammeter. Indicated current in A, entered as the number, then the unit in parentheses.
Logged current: 2 (A)
